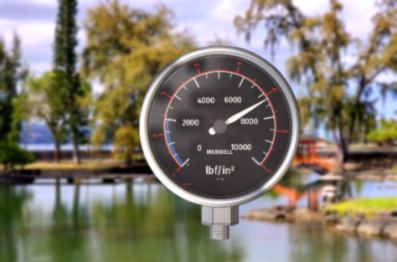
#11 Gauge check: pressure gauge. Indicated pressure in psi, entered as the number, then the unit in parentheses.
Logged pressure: 7250 (psi)
